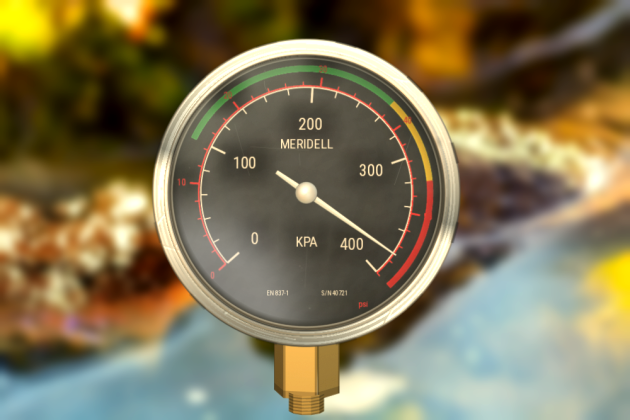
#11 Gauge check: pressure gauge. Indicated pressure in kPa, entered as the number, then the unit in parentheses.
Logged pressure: 380 (kPa)
